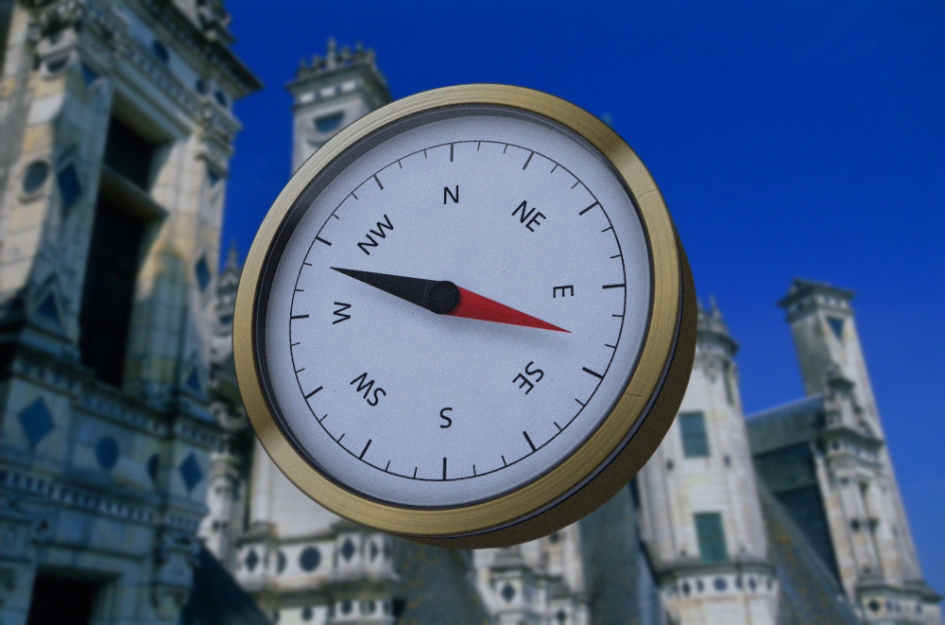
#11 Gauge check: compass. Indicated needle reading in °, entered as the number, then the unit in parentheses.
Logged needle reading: 110 (°)
